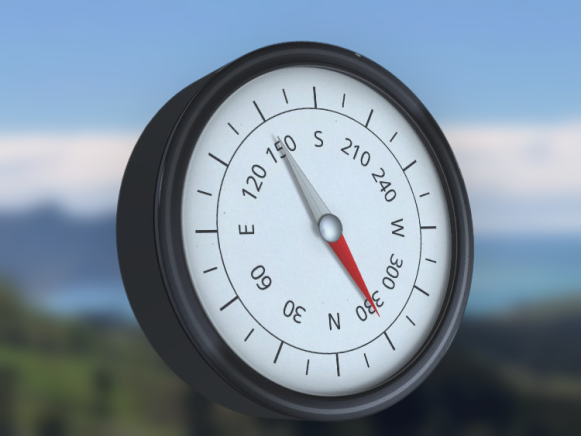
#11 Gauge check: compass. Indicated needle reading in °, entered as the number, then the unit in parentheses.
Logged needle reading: 330 (°)
